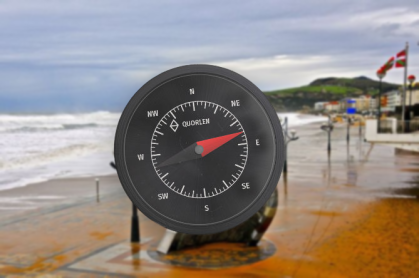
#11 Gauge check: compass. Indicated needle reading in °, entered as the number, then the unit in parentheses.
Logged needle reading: 75 (°)
